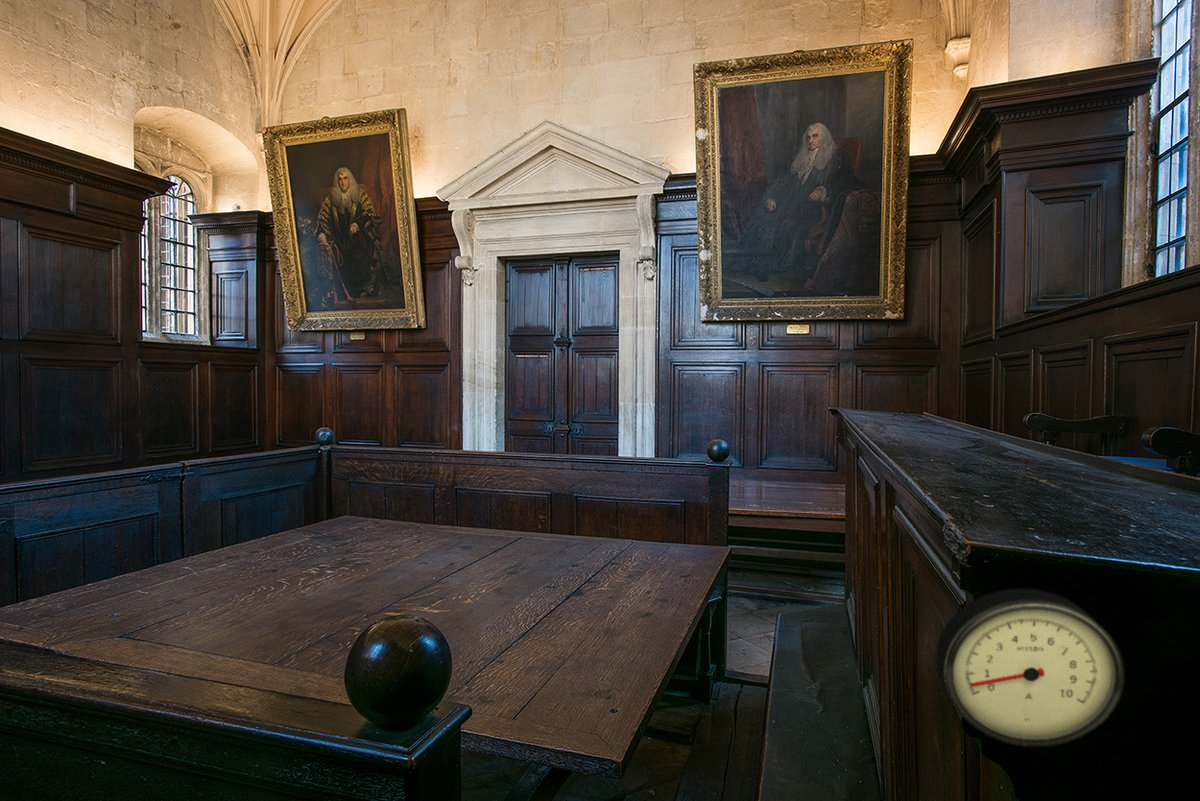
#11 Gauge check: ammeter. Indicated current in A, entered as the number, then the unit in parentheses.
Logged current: 0.5 (A)
